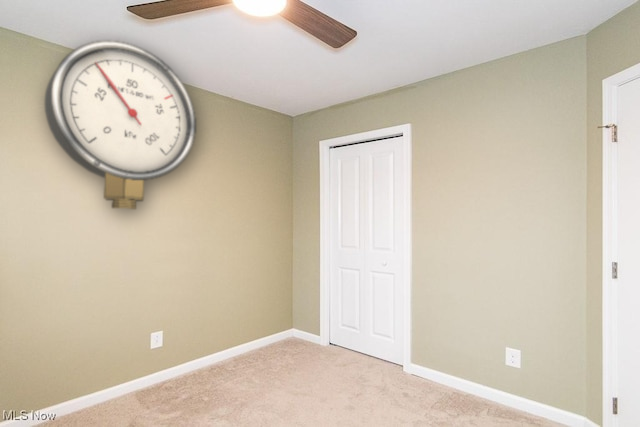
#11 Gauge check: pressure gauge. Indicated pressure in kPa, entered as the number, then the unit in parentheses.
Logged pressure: 35 (kPa)
